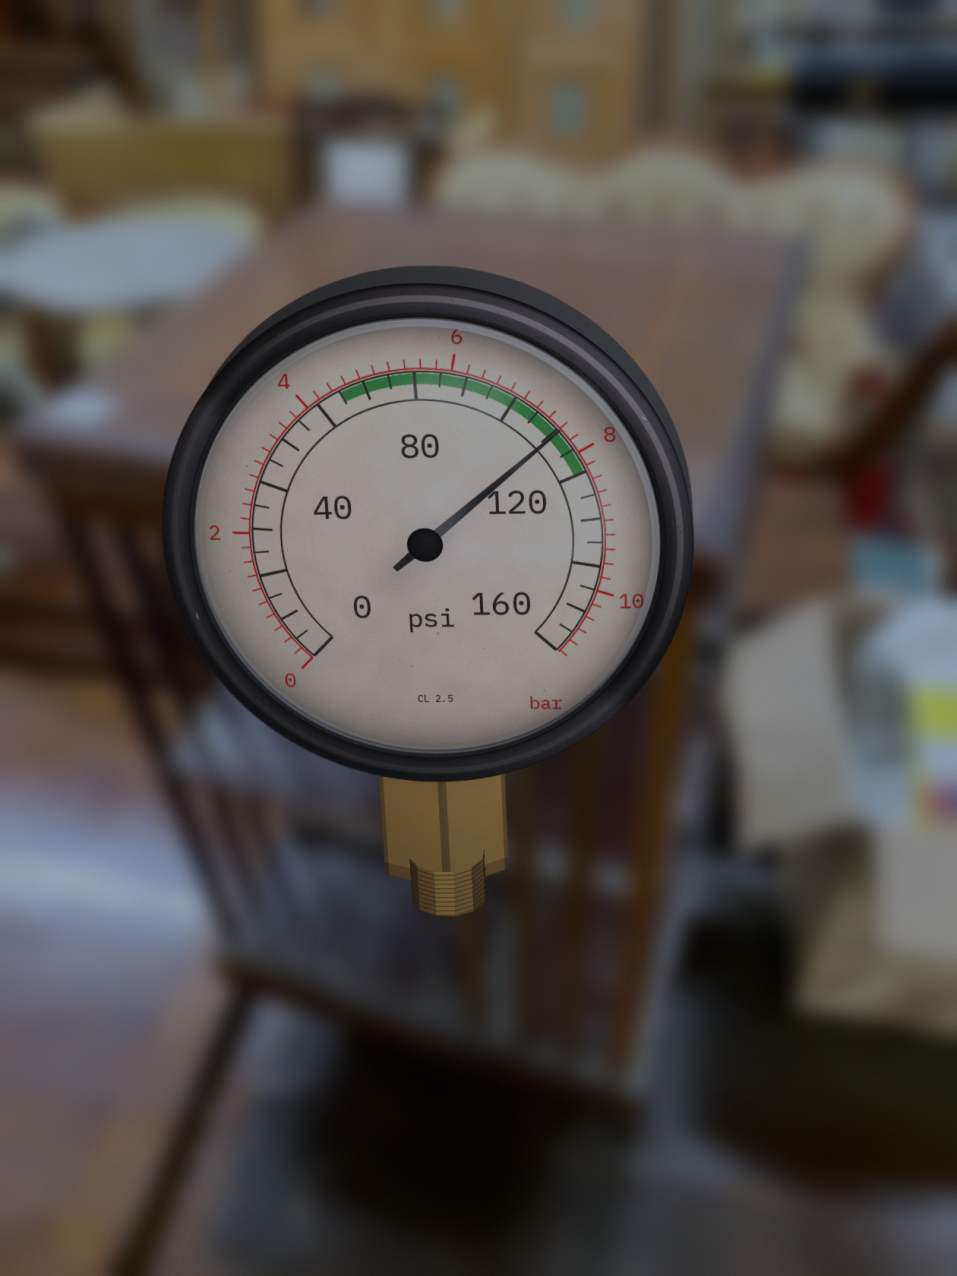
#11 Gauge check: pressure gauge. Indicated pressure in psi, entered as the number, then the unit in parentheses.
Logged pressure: 110 (psi)
